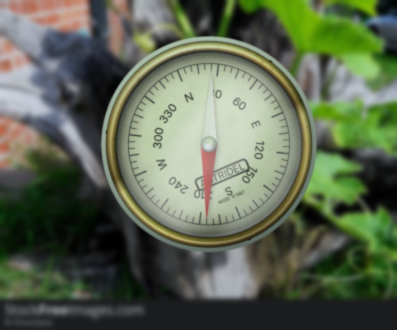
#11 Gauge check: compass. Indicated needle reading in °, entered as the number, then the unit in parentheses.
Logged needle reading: 205 (°)
